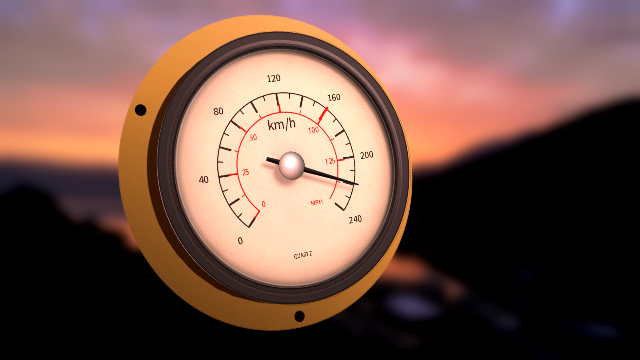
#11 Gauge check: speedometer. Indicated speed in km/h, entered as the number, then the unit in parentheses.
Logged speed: 220 (km/h)
